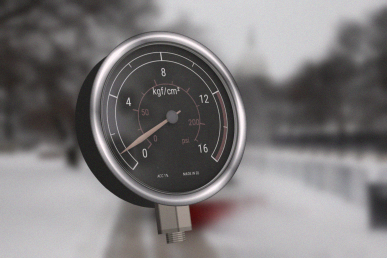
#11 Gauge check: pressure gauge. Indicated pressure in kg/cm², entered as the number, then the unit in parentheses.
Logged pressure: 1 (kg/cm²)
